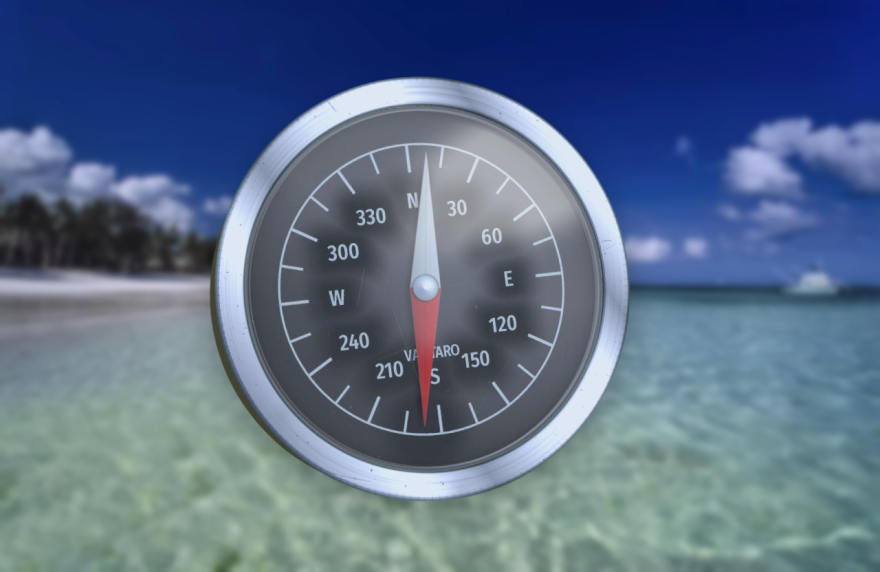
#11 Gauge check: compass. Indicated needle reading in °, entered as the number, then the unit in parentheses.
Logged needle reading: 187.5 (°)
